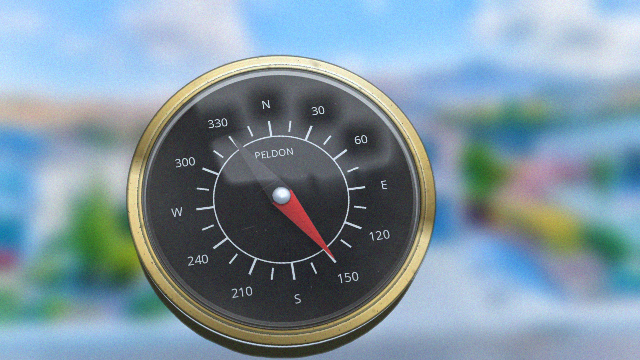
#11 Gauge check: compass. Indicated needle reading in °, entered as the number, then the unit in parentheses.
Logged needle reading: 150 (°)
